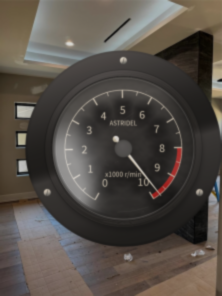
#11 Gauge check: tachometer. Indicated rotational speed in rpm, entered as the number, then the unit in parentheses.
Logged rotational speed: 9750 (rpm)
